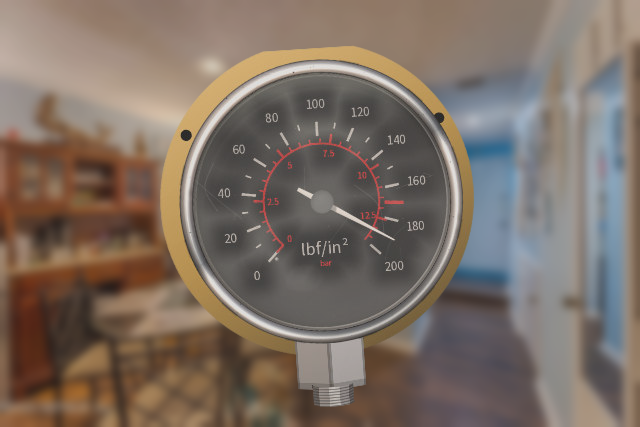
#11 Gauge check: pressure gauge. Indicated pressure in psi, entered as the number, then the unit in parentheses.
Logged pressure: 190 (psi)
